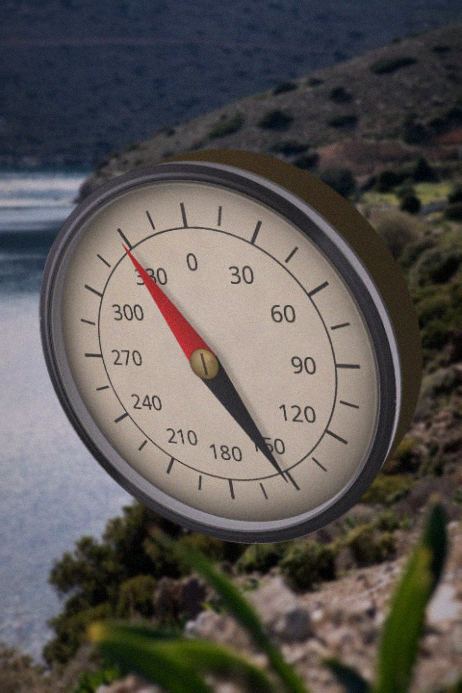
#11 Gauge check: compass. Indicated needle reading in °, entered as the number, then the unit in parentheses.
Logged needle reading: 330 (°)
